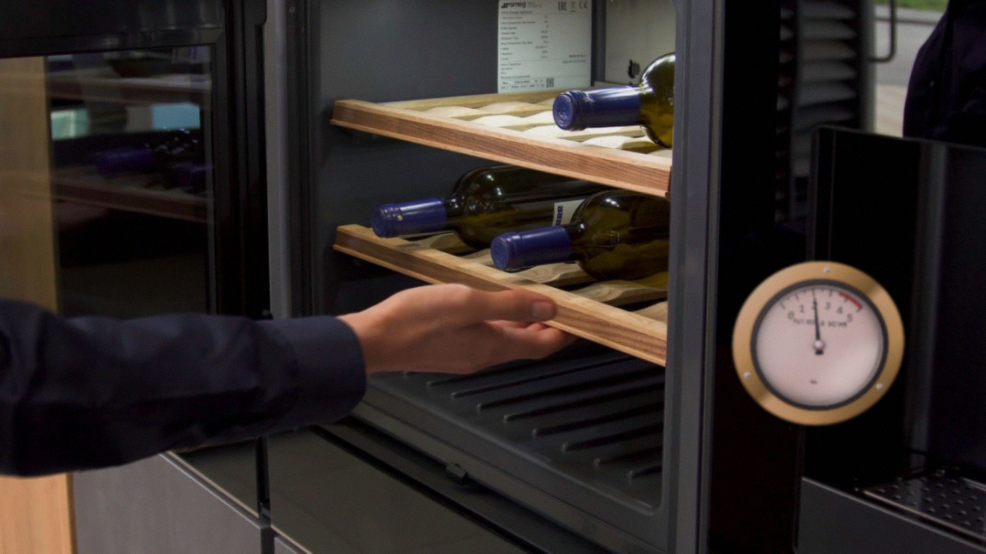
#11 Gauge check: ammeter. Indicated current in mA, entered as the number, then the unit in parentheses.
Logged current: 2 (mA)
